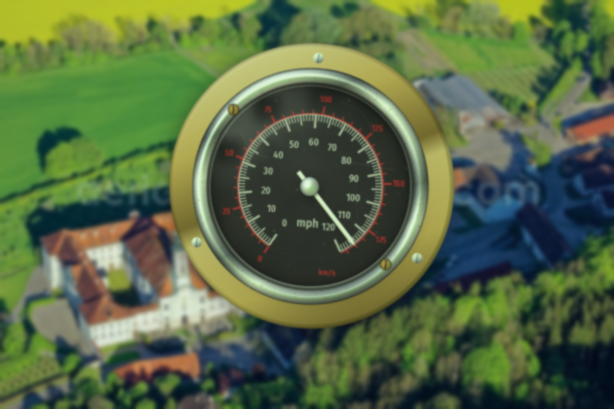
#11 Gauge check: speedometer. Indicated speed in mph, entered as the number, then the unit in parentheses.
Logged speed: 115 (mph)
